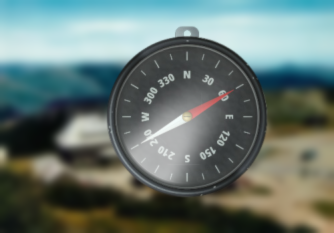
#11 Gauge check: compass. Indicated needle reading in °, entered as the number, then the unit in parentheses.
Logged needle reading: 60 (°)
